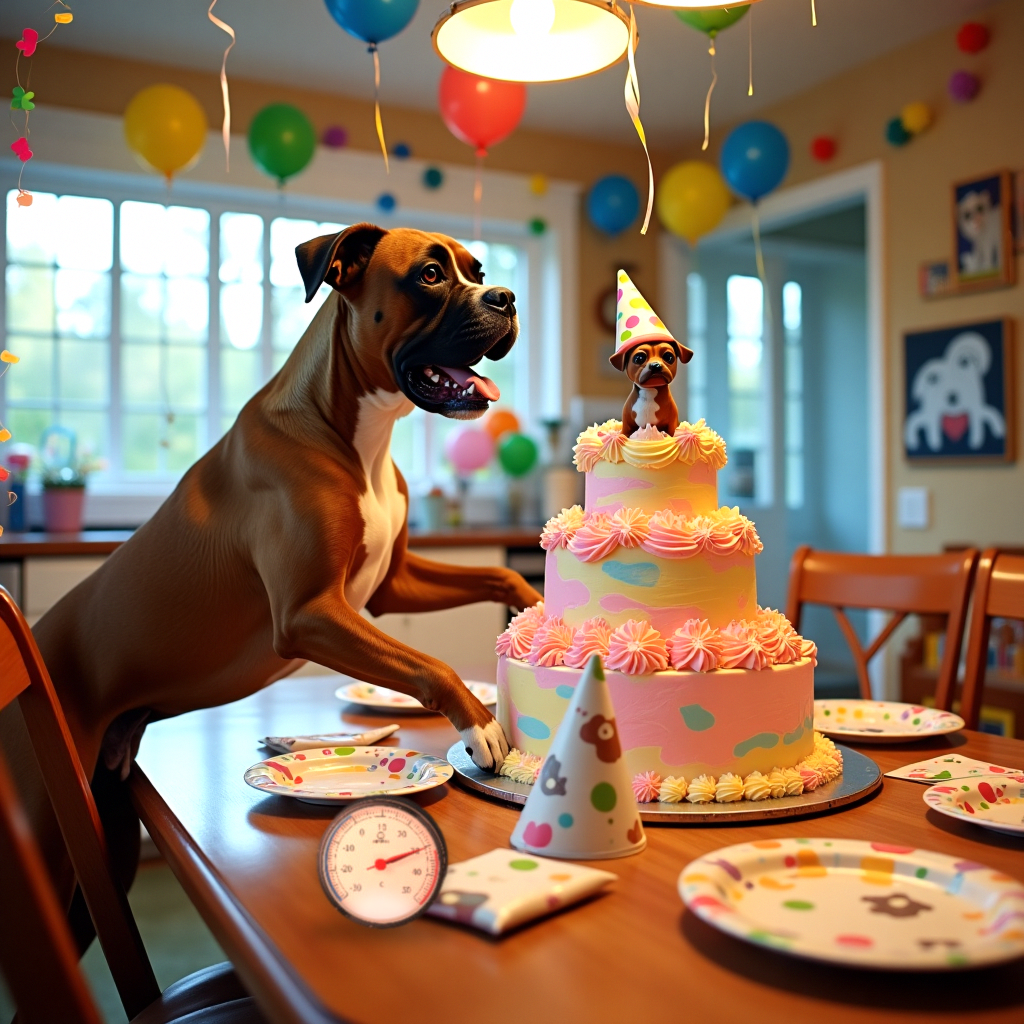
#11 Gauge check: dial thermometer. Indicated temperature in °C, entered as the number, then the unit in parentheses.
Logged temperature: 30 (°C)
